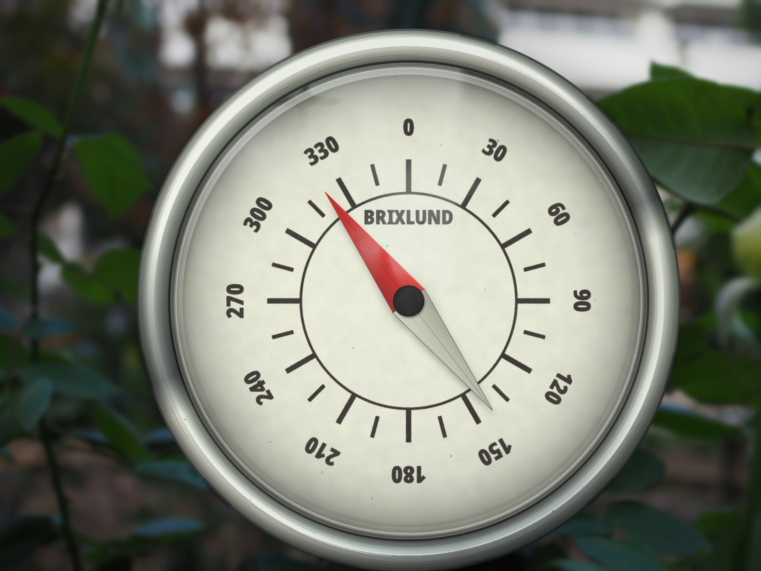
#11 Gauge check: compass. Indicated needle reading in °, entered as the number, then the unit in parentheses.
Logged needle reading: 322.5 (°)
